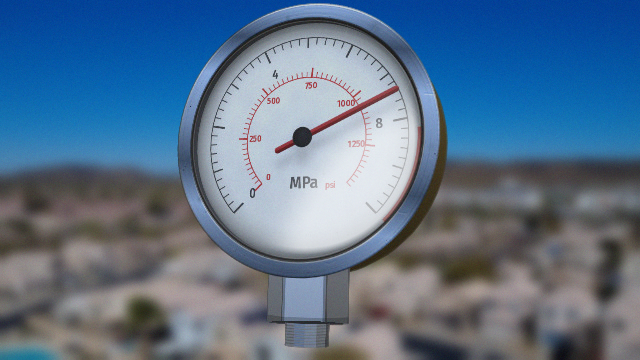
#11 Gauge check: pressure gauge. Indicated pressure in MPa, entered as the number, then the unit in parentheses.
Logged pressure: 7.4 (MPa)
